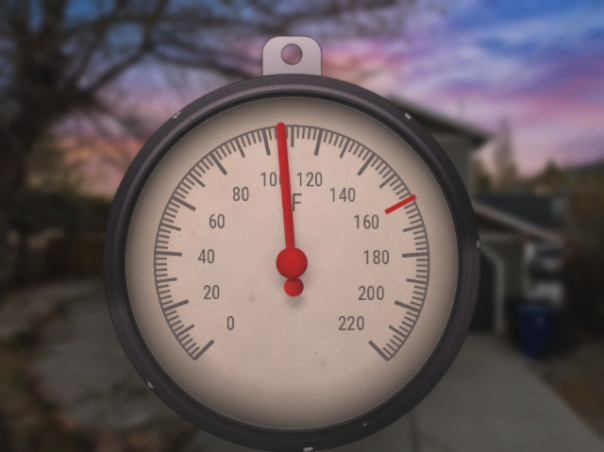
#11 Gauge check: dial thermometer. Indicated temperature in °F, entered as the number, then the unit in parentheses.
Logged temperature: 106 (°F)
